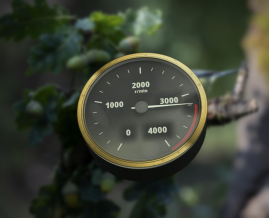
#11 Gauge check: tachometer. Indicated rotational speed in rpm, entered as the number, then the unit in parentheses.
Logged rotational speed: 3200 (rpm)
